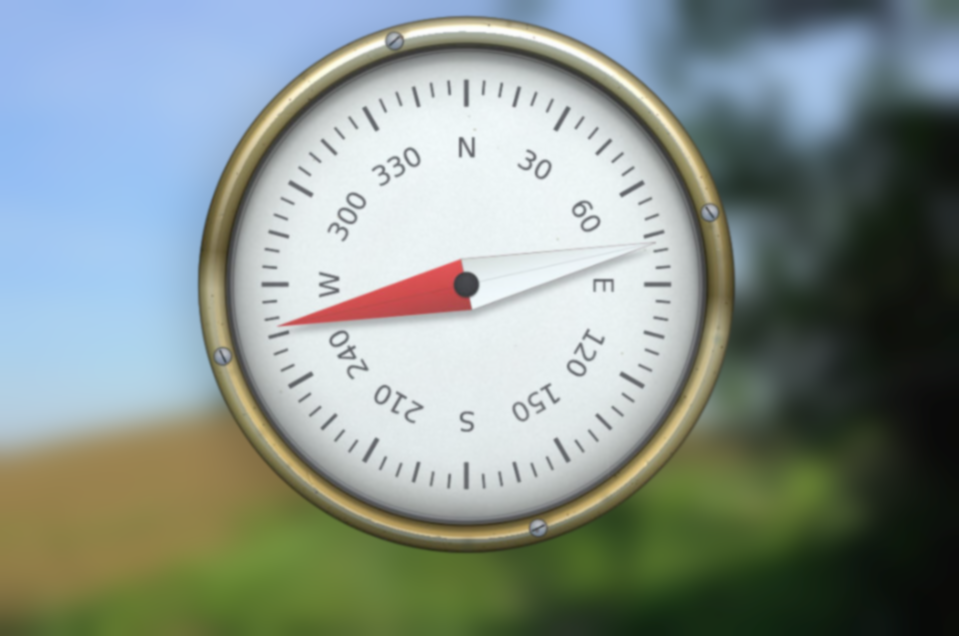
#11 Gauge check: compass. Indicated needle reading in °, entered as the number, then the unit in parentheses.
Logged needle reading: 257.5 (°)
